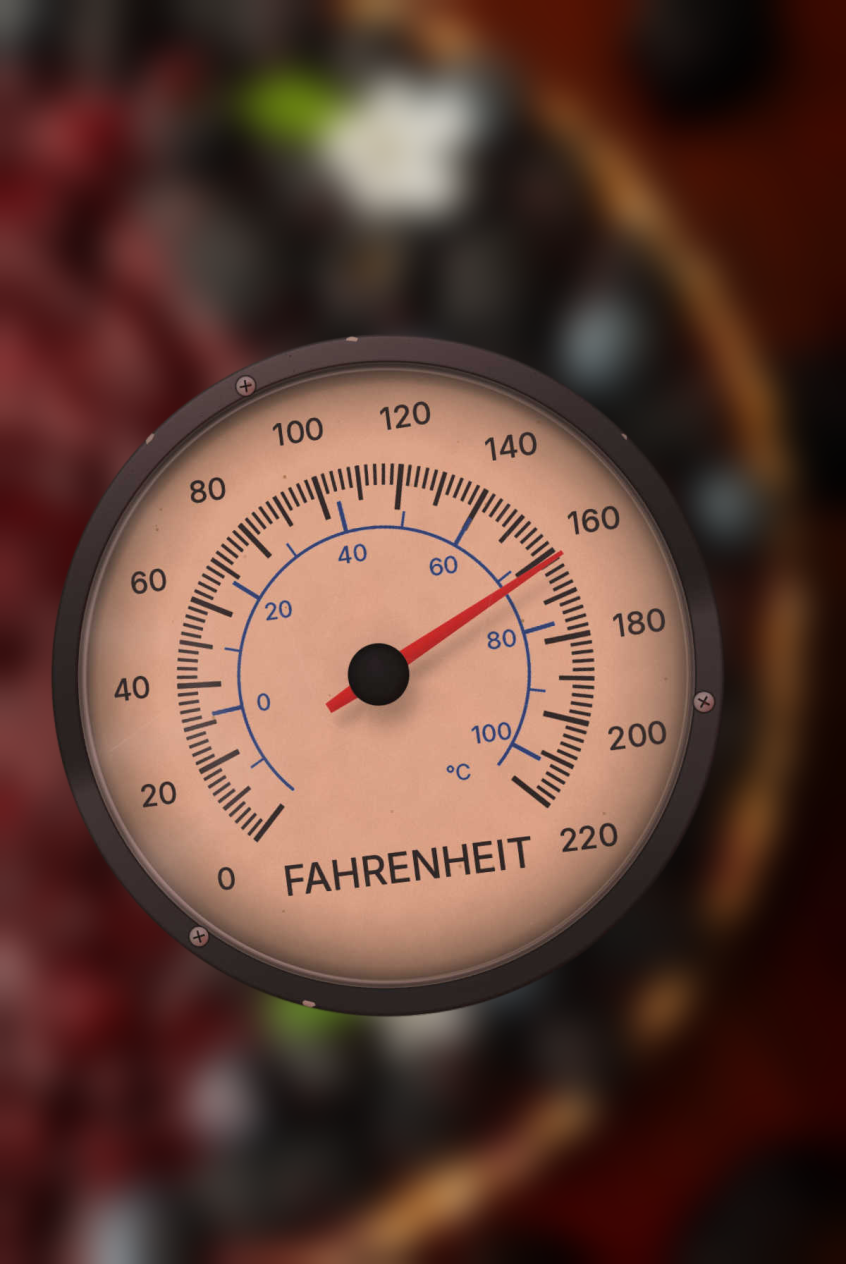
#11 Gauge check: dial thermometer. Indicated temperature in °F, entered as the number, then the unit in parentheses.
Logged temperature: 162 (°F)
